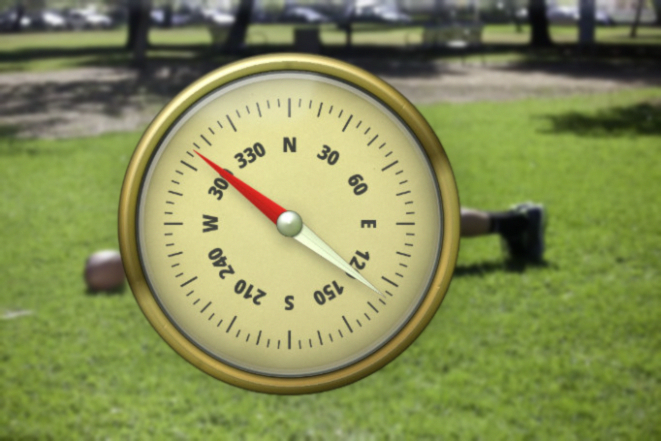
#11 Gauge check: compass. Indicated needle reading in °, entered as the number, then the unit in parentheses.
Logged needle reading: 307.5 (°)
